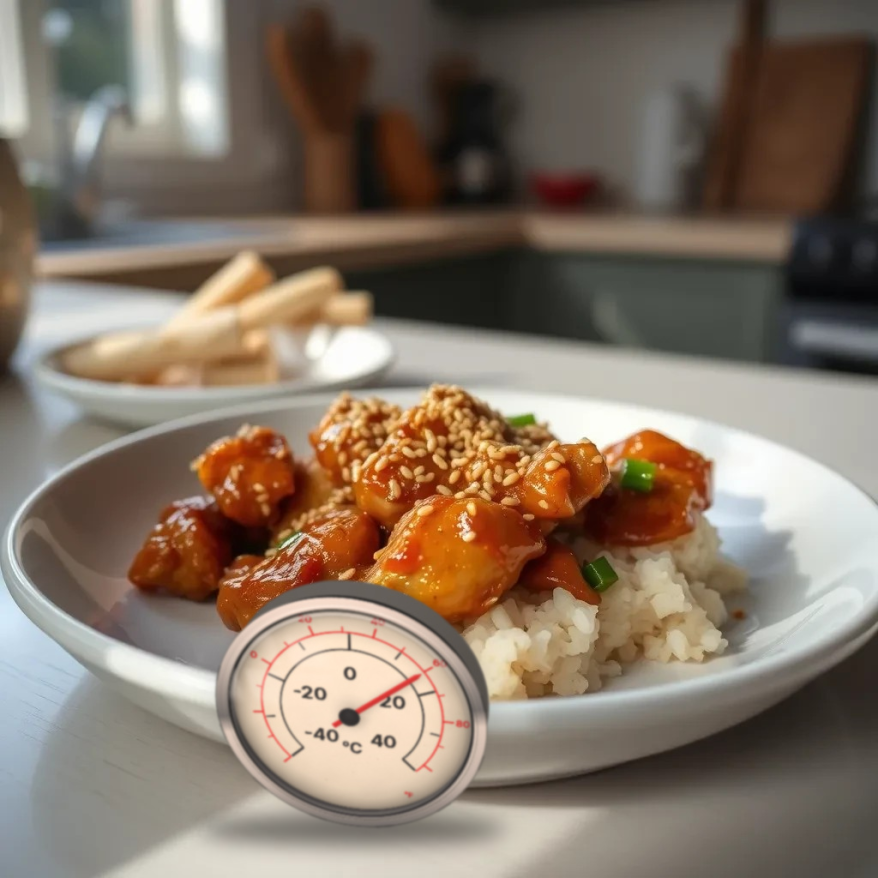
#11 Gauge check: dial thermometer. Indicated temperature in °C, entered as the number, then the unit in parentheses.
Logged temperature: 15 (°C)
